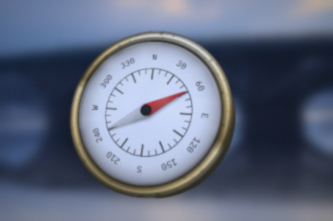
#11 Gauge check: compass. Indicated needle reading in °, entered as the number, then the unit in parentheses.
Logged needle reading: 60 (°)
